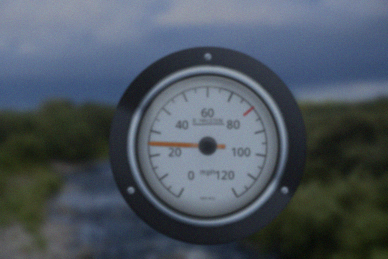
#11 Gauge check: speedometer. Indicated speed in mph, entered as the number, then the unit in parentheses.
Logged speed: 25 (mph)
